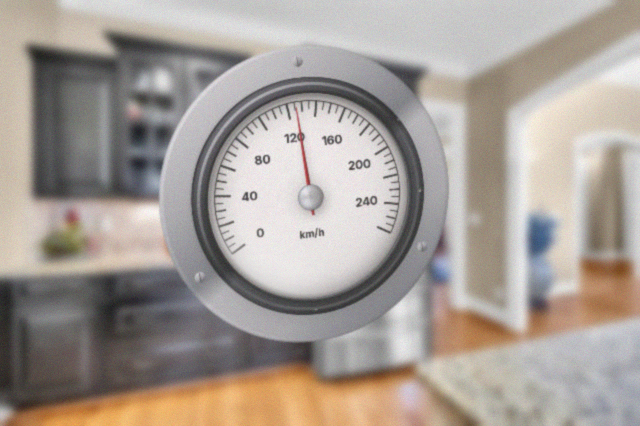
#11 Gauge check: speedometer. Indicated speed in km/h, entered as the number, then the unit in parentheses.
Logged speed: 125 (km/h)
